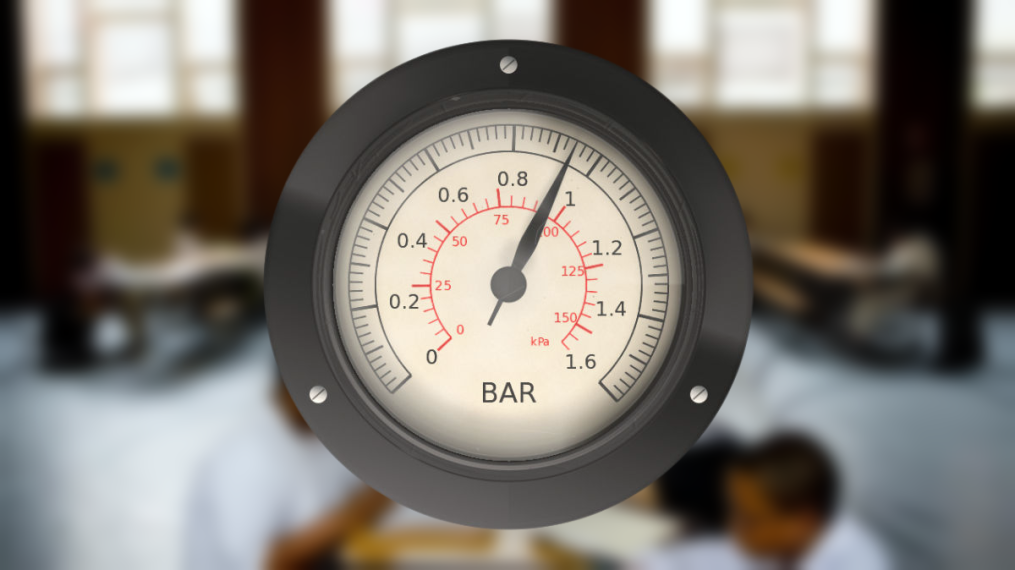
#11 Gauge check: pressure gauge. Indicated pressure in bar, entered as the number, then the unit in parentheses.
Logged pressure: 0.94 (bar)
